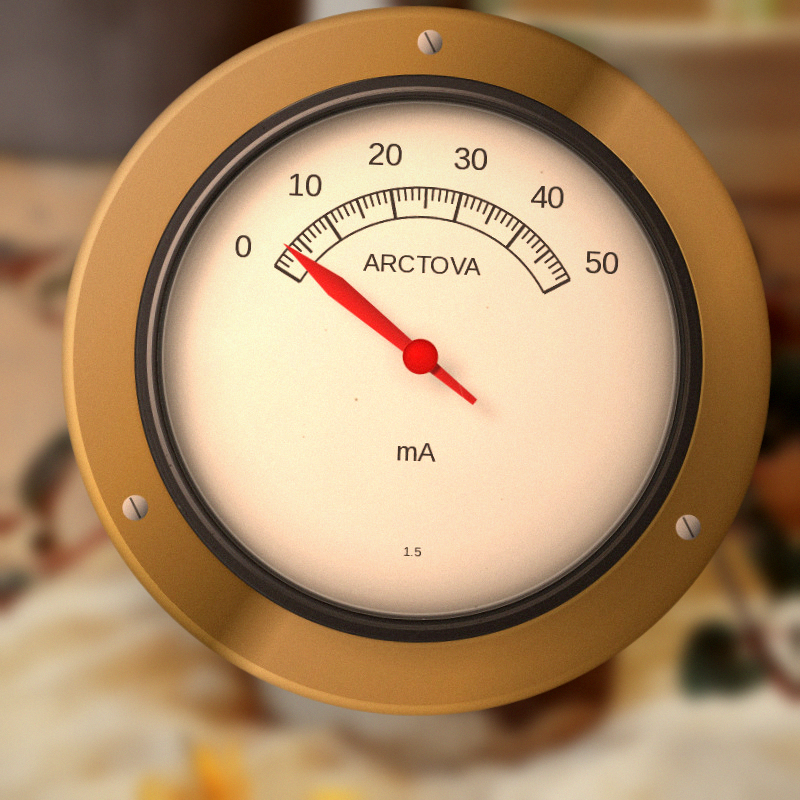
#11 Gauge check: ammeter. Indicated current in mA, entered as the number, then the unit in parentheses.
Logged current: 3 (mA)
